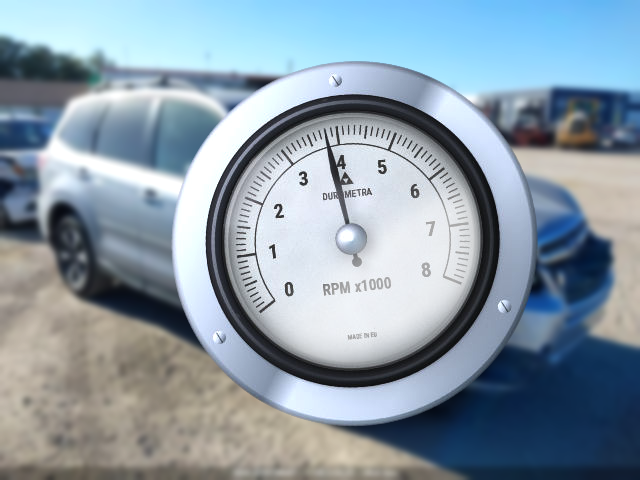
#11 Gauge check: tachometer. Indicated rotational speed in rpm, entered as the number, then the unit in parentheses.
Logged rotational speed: 3800 (rpm)
